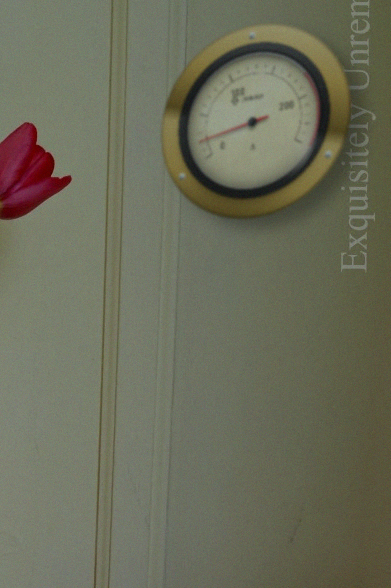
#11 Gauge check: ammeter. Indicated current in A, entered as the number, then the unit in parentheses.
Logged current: 20 (A)
